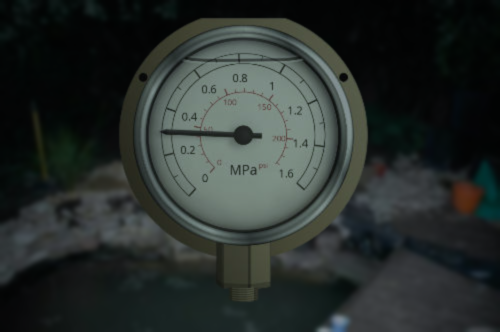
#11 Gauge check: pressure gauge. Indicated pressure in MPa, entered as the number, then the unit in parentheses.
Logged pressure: 0.3 (MPa)
